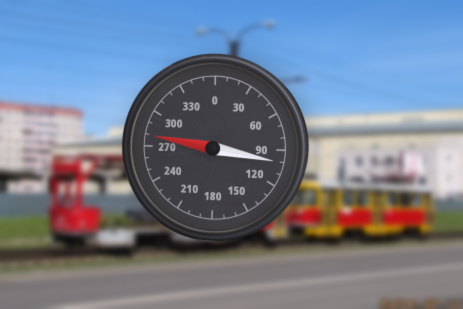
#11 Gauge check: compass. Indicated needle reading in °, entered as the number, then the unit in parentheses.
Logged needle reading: 280 (°)
